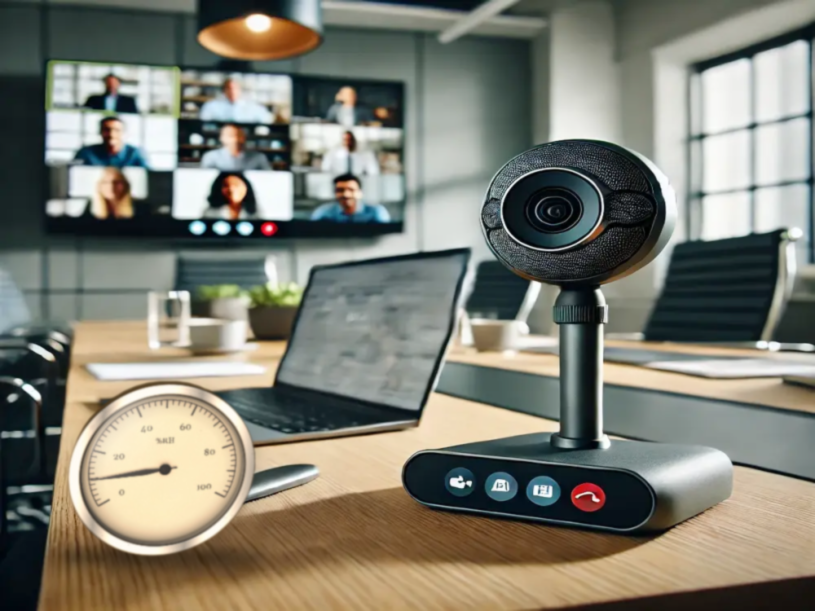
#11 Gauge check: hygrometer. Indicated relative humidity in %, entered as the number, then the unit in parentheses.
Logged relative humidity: 10 (%)
